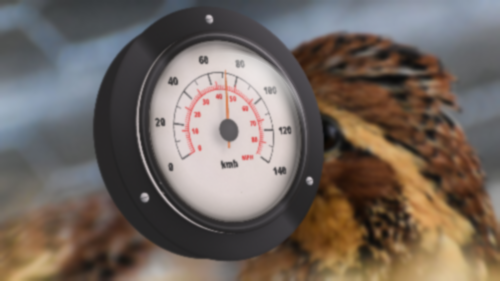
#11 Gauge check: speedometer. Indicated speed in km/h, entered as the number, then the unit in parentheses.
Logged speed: 70 (km/h)
